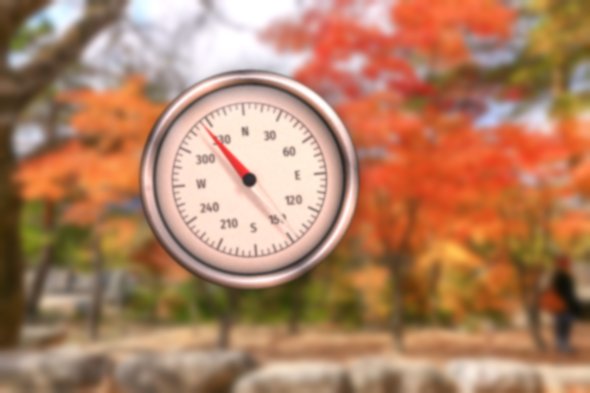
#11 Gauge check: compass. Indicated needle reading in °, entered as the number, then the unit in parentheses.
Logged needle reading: 325 (°)
